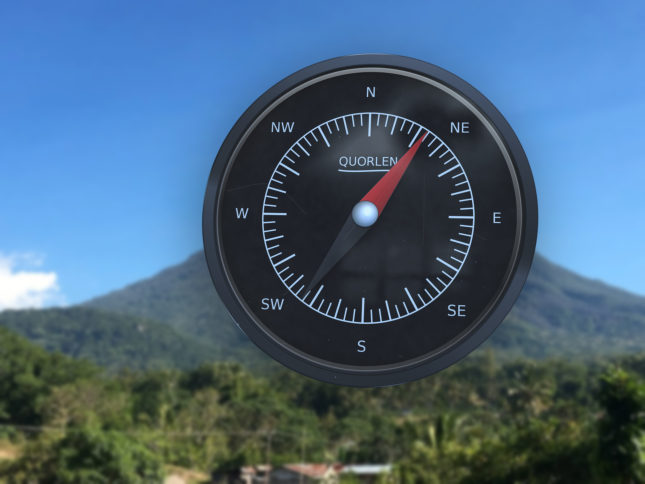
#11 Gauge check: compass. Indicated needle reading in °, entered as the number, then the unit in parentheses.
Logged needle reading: 35 (°)
